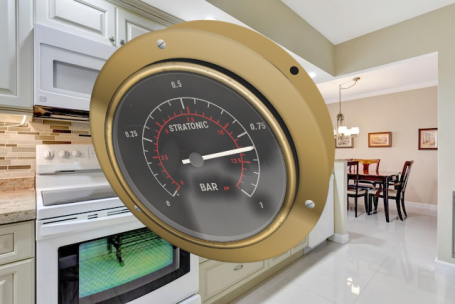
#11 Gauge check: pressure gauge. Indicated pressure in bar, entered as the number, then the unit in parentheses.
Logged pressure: 0.8 (bar)
